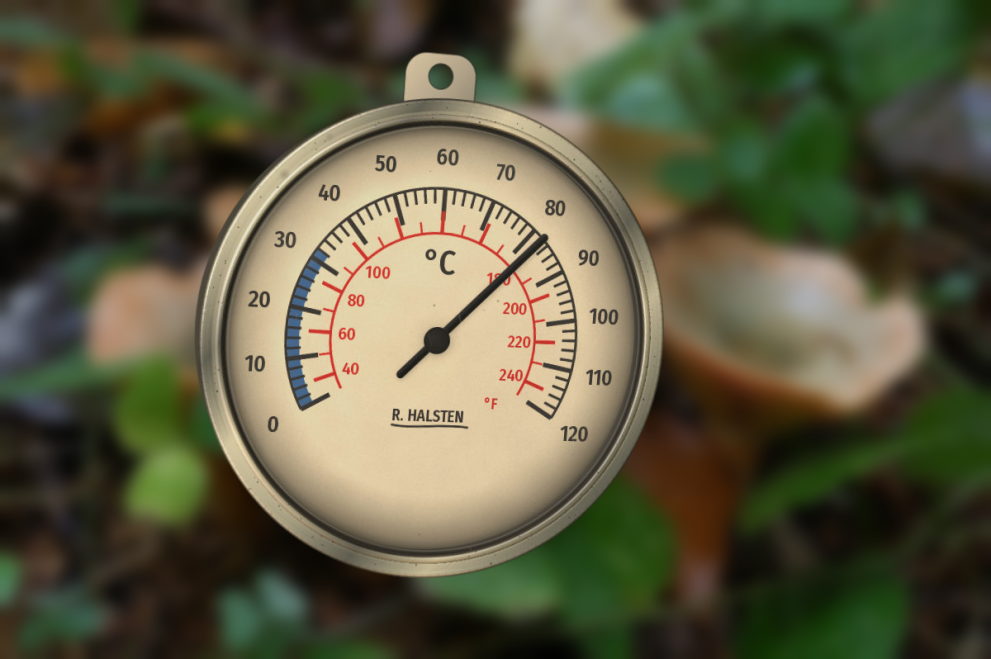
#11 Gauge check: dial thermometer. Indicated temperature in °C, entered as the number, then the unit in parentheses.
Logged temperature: 82 (°C)
